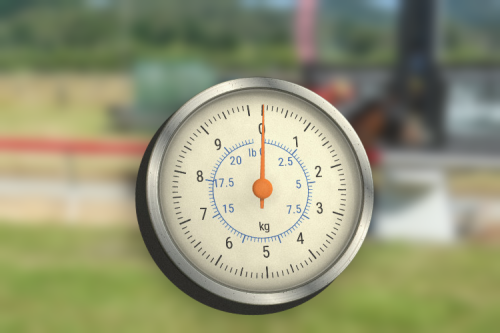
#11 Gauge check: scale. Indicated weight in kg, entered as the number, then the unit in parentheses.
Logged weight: 0 (kg)
